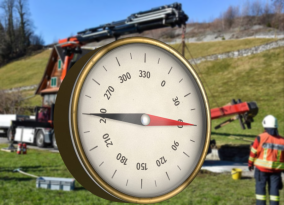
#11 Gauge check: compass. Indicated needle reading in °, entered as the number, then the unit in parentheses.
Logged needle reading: 60 (°)
